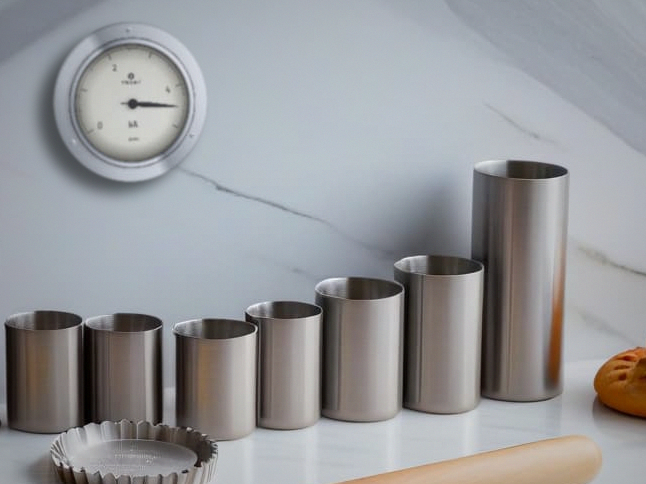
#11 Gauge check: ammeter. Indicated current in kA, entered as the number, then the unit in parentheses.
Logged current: 4.5 (kA)
